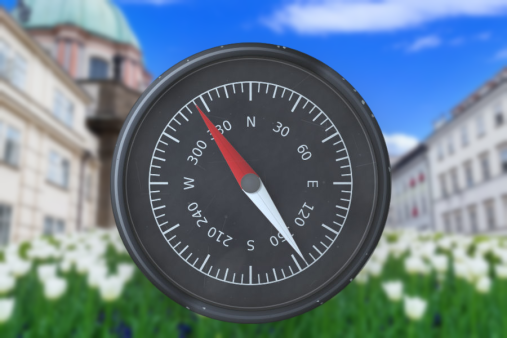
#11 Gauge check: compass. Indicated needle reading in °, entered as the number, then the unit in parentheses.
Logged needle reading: 325 (°)
